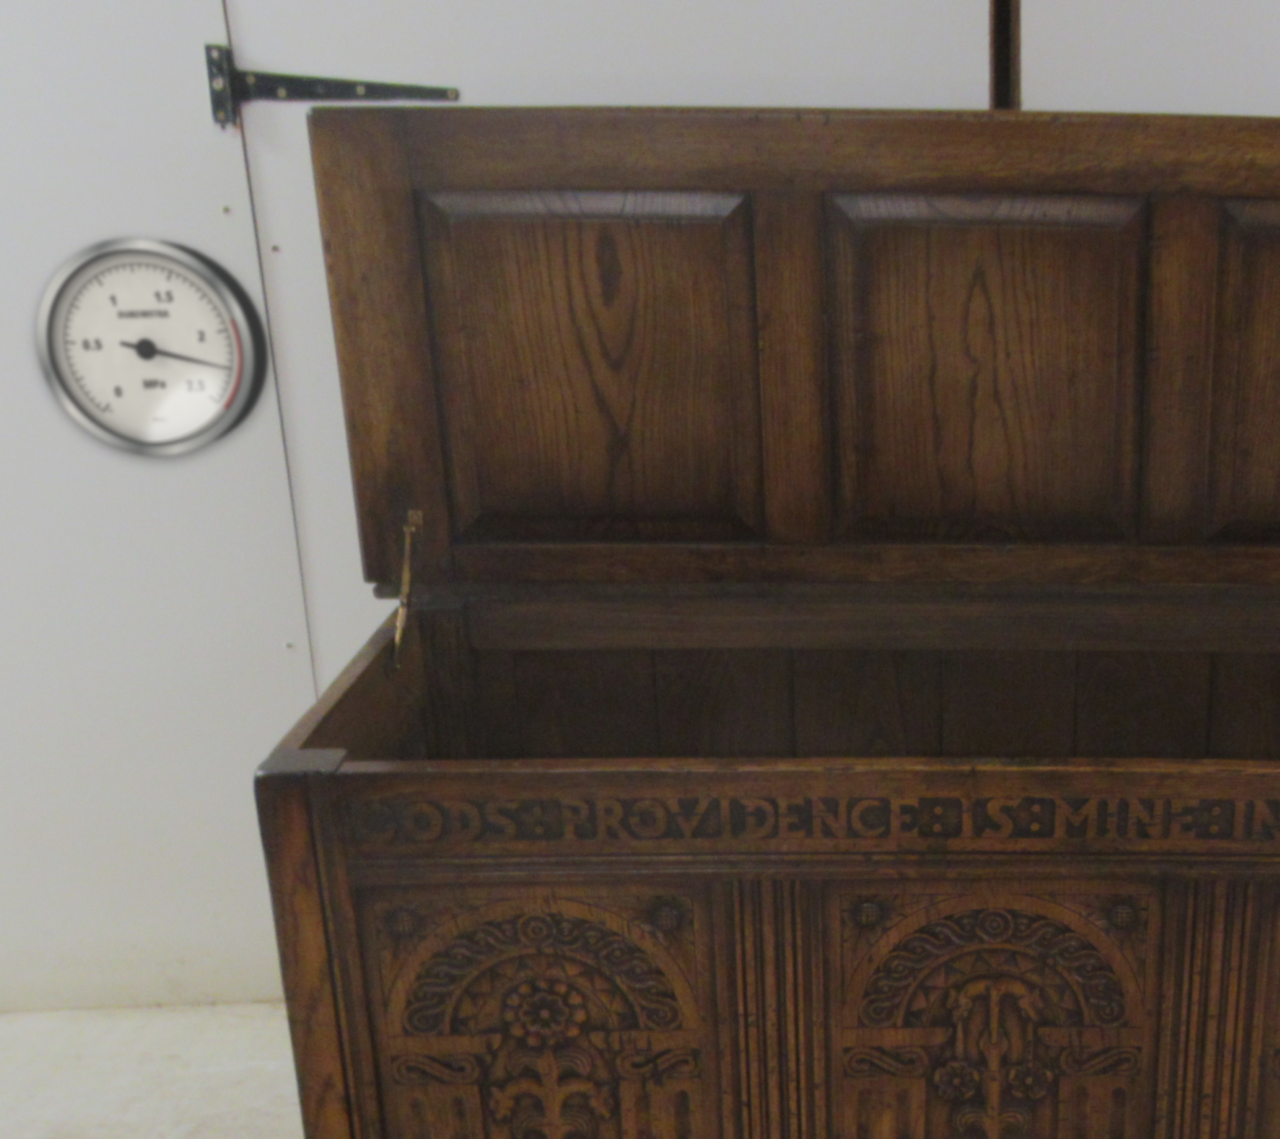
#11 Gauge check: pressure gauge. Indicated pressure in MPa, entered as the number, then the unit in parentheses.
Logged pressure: 2.25 (MPa)
